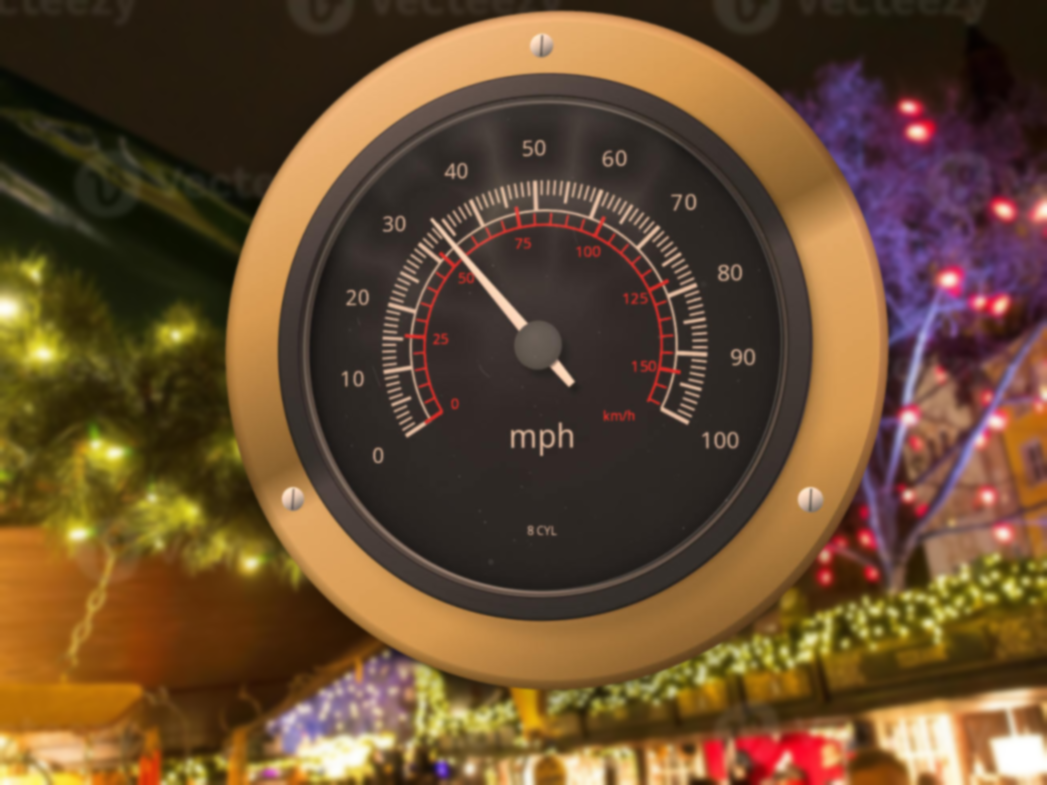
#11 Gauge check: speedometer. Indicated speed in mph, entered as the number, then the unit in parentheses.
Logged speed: 34 (mph)
